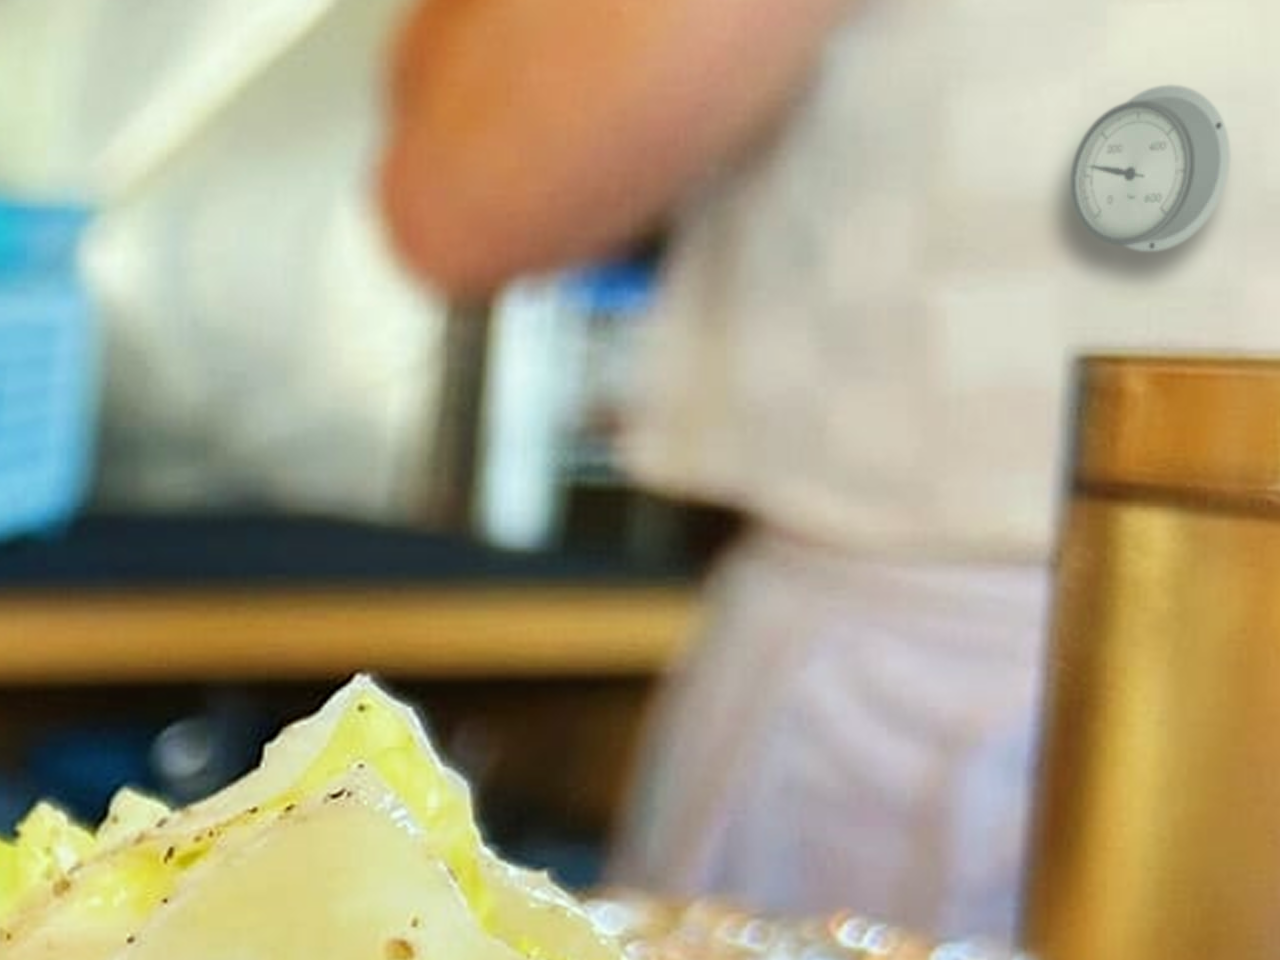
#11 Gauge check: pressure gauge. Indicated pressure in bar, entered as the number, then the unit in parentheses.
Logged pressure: 125 (bar)
